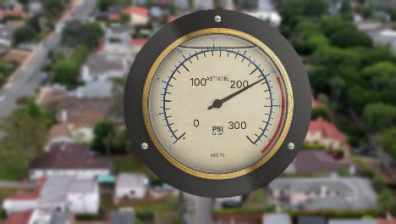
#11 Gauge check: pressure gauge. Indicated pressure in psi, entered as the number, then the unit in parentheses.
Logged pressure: 215 (psi)
